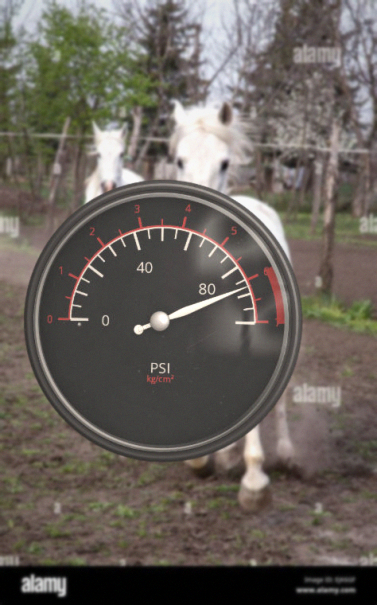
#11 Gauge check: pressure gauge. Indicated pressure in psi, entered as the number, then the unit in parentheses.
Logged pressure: 87.5 (psi)
